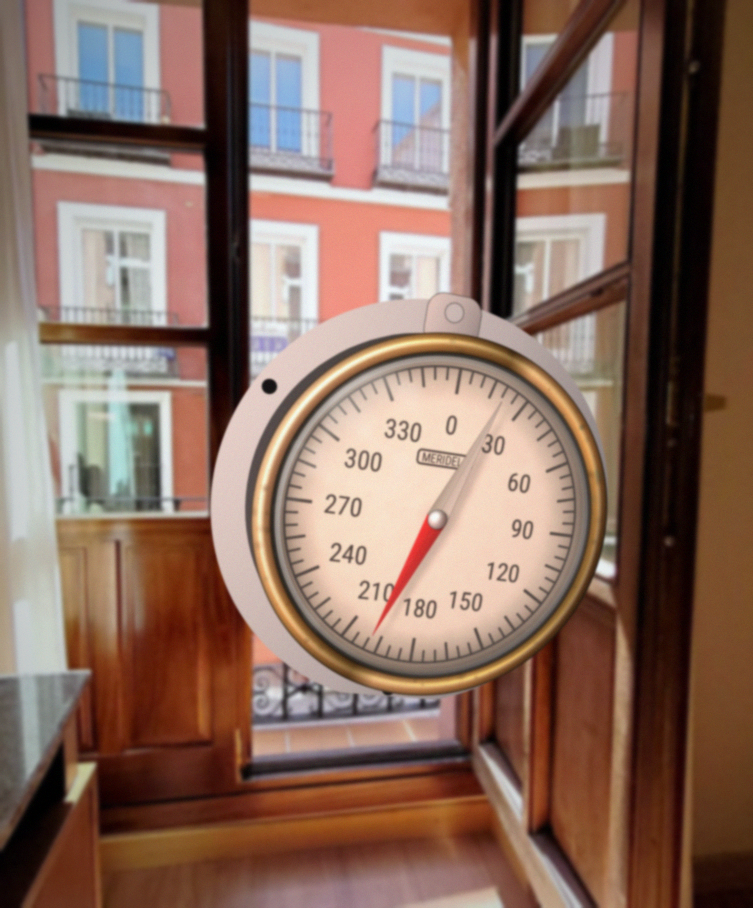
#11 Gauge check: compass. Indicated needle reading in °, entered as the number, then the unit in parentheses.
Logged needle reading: 200 (°)
